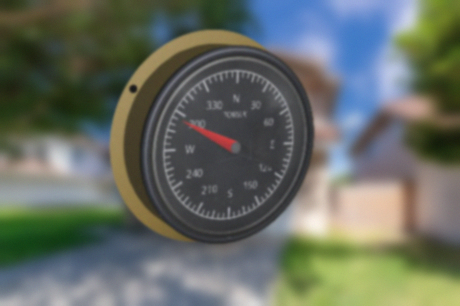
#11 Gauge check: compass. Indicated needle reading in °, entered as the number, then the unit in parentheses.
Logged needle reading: 295 (°)
